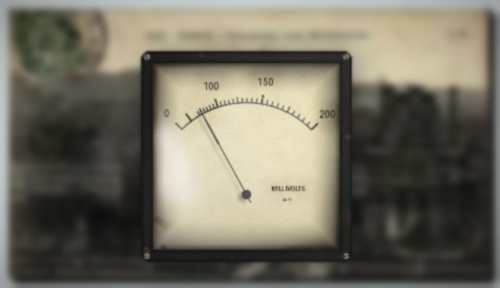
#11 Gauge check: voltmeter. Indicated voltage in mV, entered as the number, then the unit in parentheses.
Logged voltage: 75 (mV)
